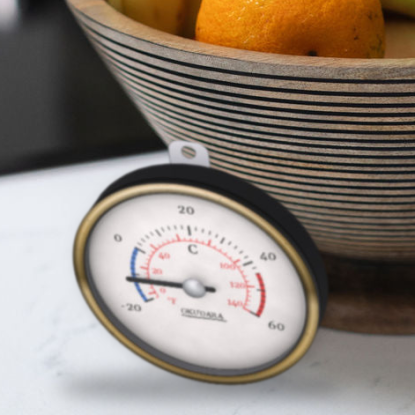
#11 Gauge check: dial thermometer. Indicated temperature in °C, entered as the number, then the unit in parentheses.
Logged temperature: -10 (°C)
